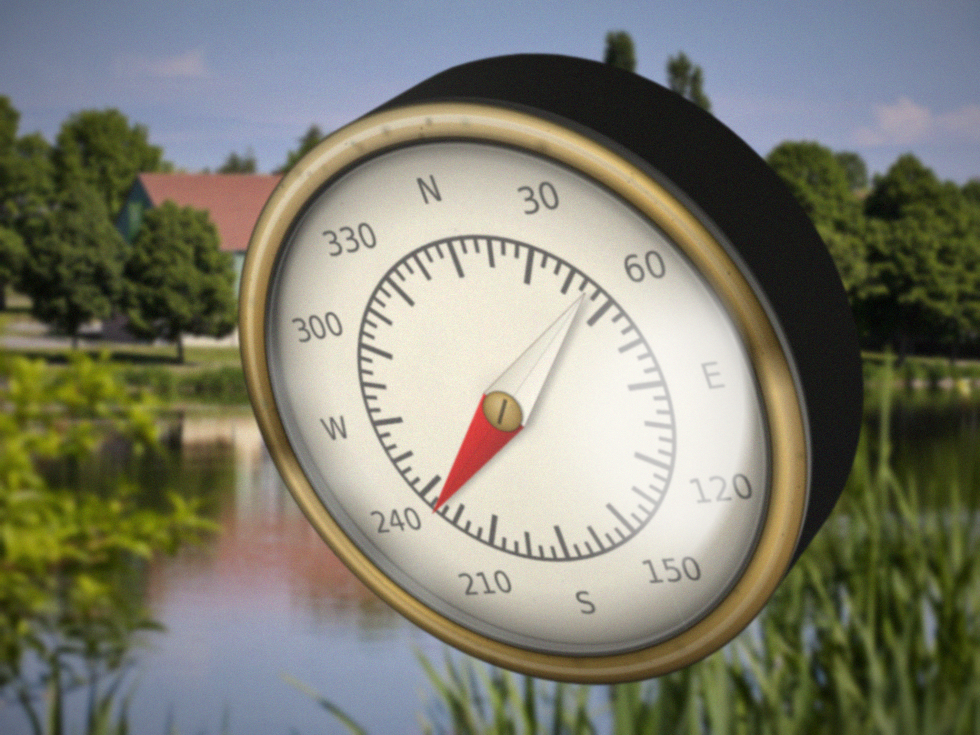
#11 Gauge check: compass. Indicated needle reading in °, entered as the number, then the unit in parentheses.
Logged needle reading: 232.5 (°)
